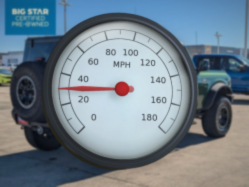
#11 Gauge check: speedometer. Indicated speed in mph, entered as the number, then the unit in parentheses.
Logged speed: 30 (mph)
